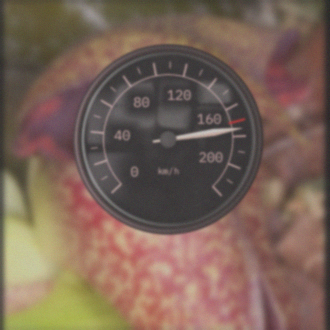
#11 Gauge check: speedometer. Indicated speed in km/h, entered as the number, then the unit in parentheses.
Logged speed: 175 (km/h)
